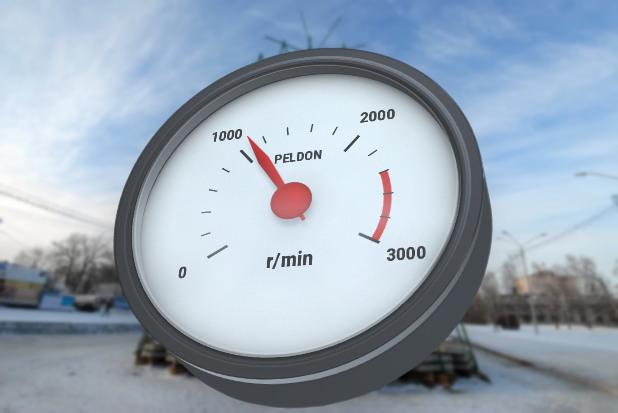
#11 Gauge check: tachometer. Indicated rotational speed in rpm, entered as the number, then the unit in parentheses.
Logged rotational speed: 1100 (rpm)
